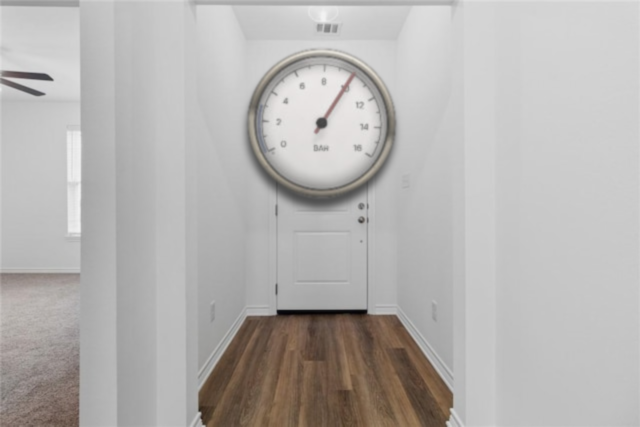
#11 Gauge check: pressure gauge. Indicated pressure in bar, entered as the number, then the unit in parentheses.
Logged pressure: 10 (bar)
